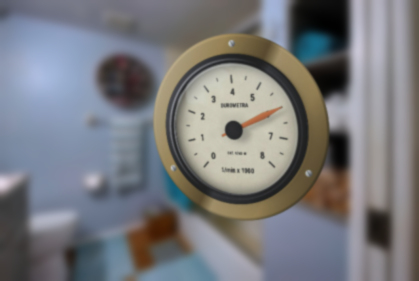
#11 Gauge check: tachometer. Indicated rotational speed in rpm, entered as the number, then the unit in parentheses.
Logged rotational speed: 6000 (rpm)
